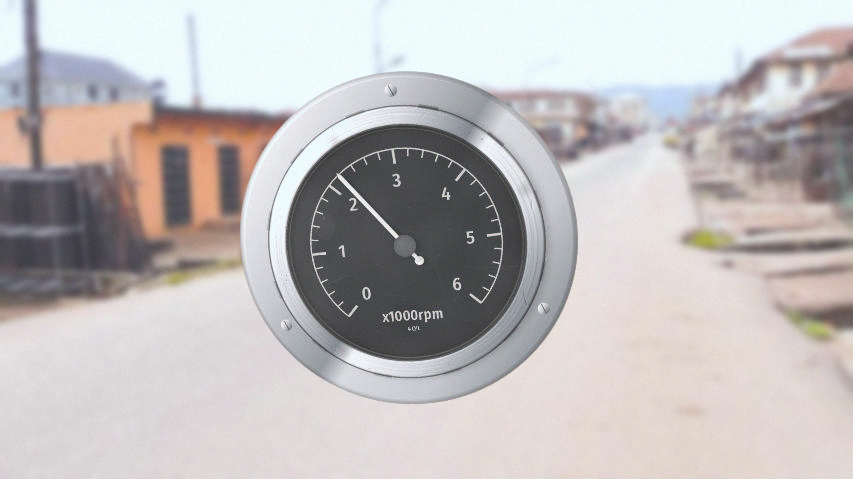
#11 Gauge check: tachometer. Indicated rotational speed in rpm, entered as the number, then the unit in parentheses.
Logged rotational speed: 2200 (rpm)
